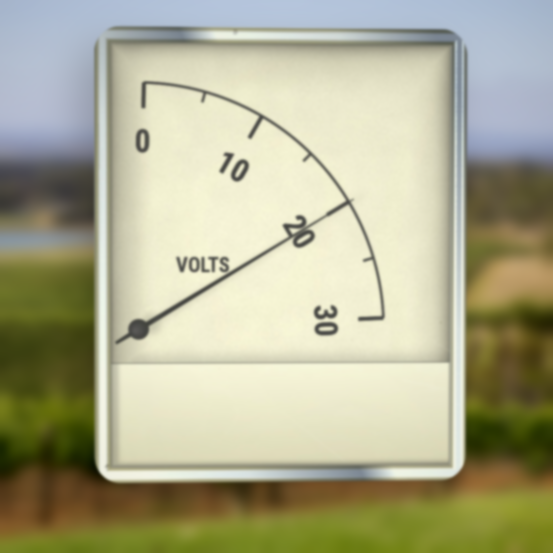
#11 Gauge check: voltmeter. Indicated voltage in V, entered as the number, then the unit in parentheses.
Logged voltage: 20 (V)
